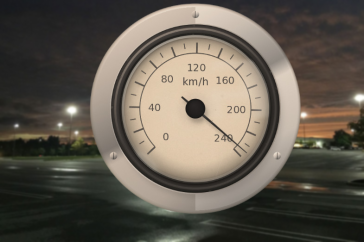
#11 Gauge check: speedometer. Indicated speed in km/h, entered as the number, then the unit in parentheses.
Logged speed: 235 (km/h)
